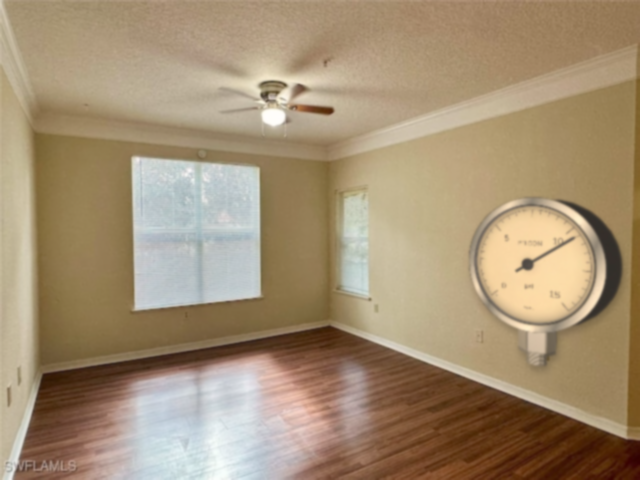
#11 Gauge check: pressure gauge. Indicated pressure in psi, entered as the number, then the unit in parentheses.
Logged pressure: 10.5 (psi)
